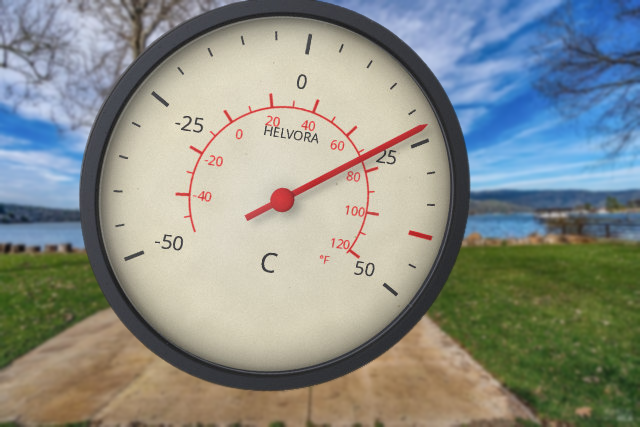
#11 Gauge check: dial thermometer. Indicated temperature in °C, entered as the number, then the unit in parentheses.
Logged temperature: 22.5 (°C)
